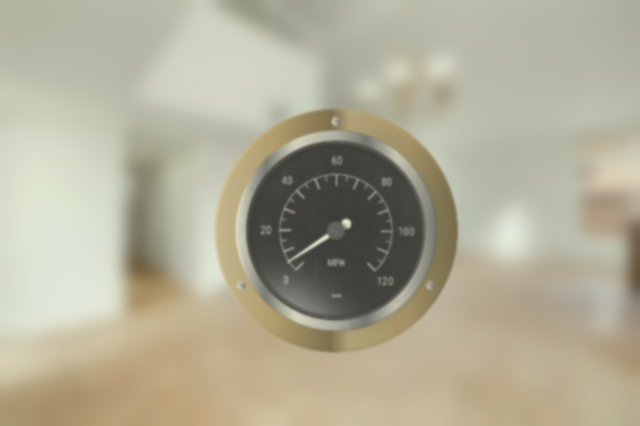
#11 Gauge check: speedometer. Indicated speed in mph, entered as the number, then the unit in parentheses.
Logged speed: 5 (mph)
